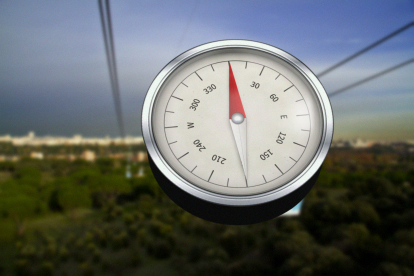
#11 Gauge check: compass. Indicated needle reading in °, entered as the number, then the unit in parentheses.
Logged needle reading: 0 (°)
